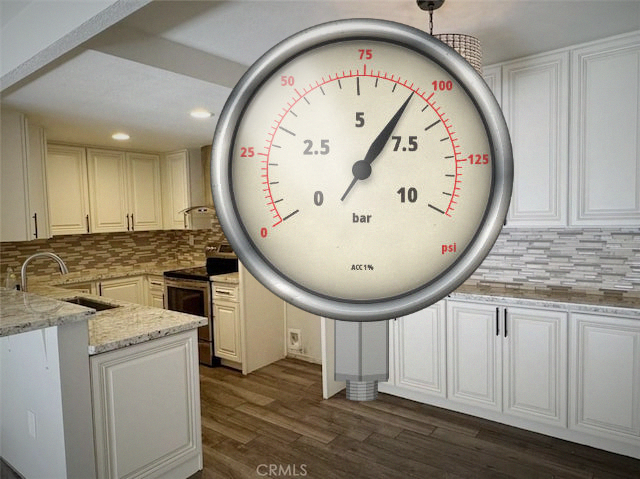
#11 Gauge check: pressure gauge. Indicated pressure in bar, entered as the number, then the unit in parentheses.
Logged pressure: 6.5 (bar)
